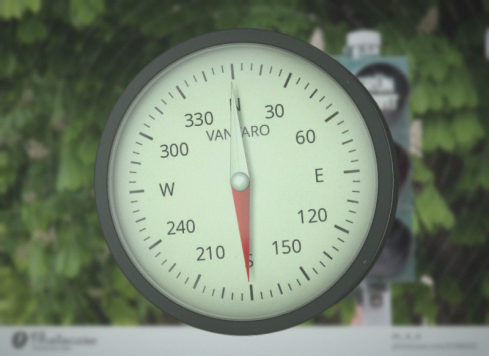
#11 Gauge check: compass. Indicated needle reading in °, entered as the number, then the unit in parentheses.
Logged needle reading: 180 (°)
